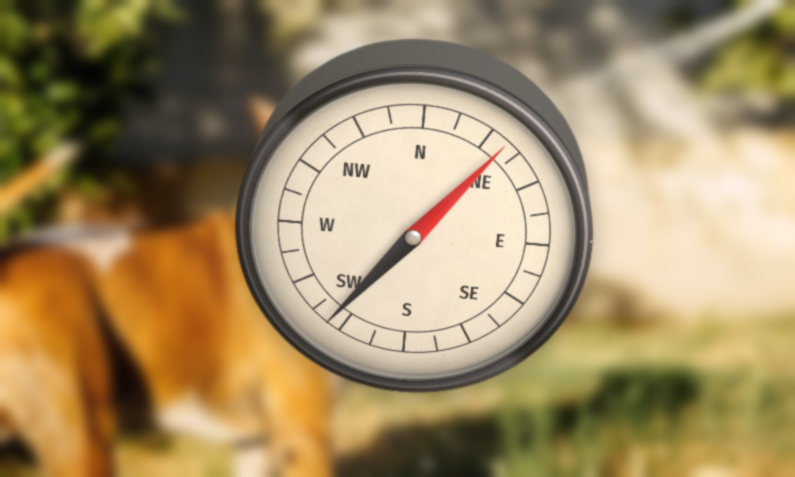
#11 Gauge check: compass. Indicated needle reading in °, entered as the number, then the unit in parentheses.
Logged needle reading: 37.5 (°)
